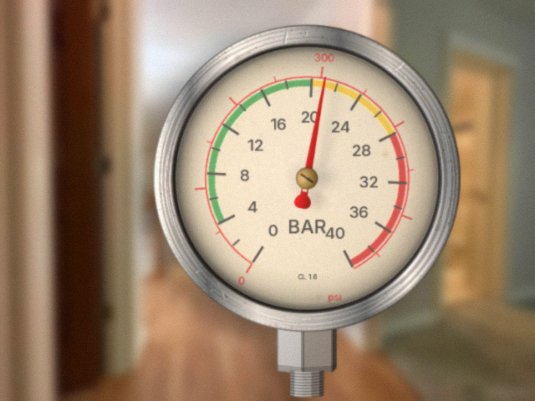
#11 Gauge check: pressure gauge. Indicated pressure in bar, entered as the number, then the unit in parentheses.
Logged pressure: 21 (bar)
